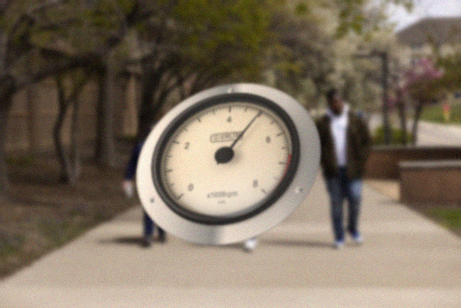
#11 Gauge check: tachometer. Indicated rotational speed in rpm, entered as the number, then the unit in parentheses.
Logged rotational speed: 5000 (rpm)
